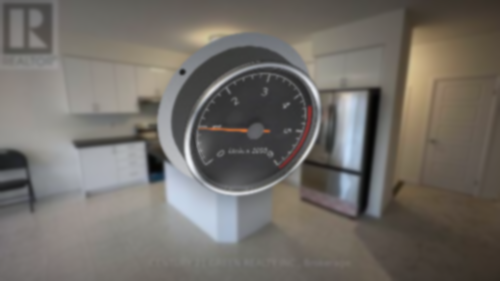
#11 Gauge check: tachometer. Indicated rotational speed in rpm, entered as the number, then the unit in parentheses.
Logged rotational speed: 1000 (rpm)
